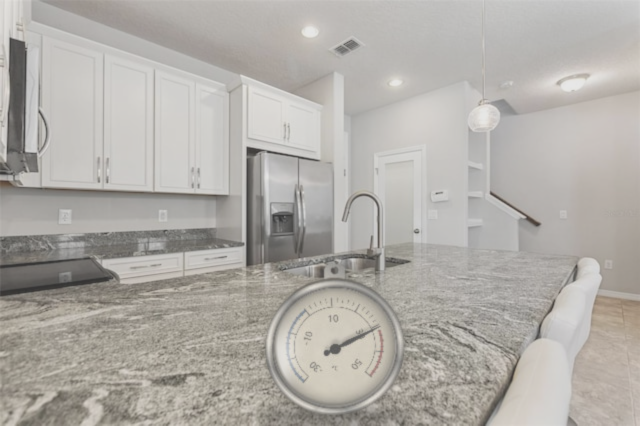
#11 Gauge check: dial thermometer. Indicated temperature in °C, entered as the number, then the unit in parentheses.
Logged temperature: 30 (°C)
